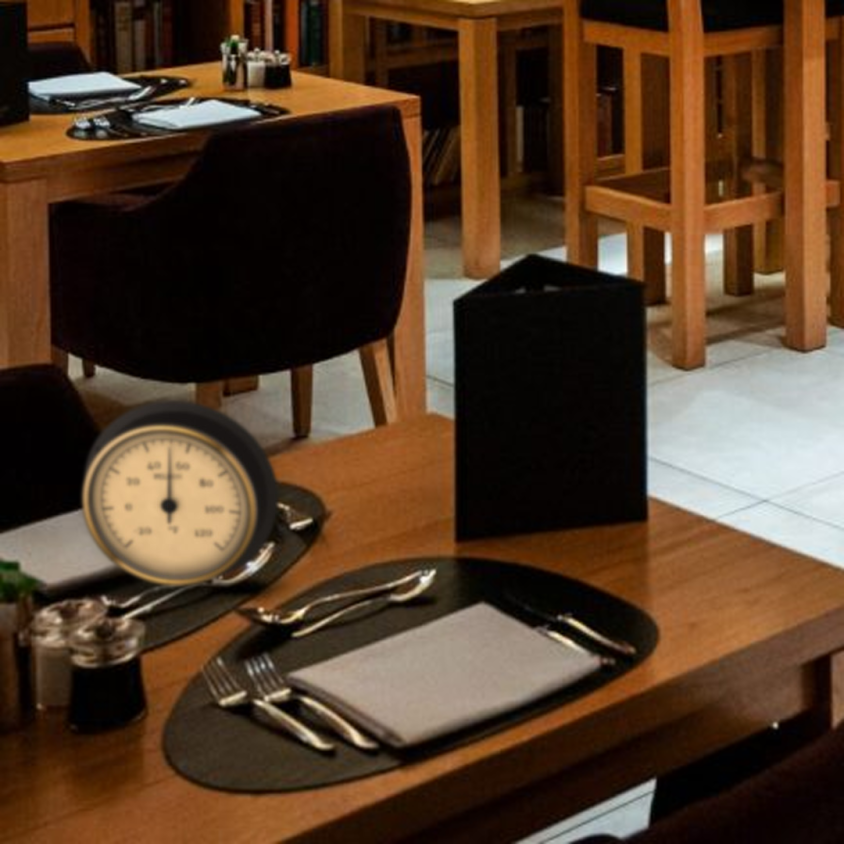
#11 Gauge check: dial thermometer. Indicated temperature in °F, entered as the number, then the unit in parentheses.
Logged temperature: 52 (°F)
